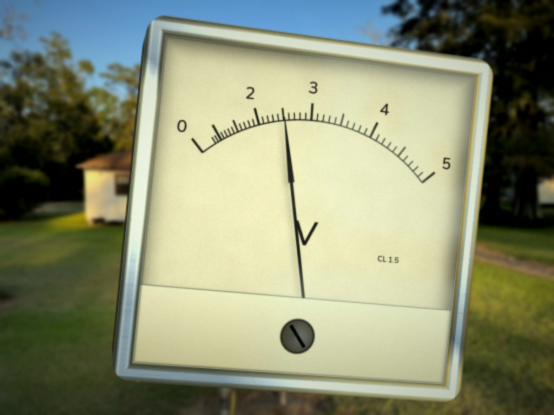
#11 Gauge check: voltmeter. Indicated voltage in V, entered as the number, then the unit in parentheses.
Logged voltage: 2.5 (V)
